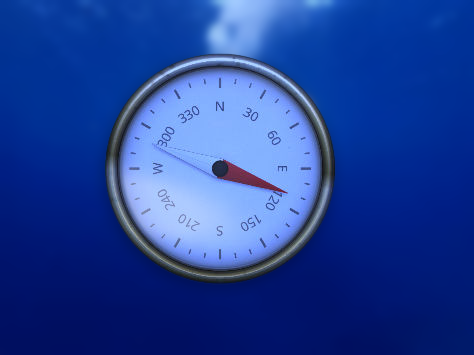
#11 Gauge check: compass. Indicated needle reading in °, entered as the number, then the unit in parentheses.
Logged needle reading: 110 (°)
